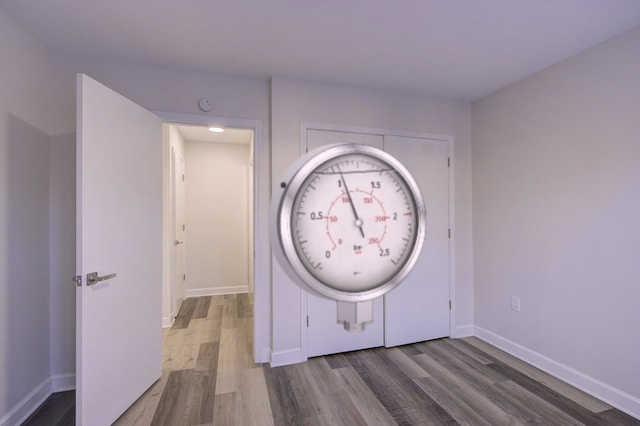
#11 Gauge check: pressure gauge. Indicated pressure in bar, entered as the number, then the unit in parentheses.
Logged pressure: 1.05 (bar)
